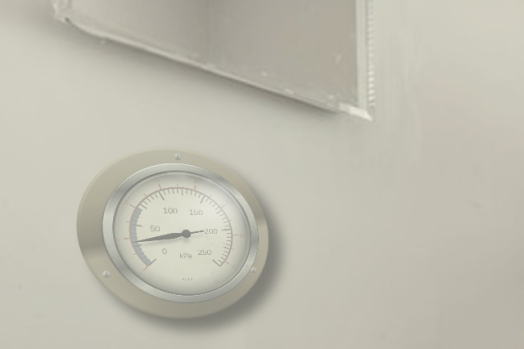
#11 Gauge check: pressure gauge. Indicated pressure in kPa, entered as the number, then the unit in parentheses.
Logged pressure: 30 (kPa)
